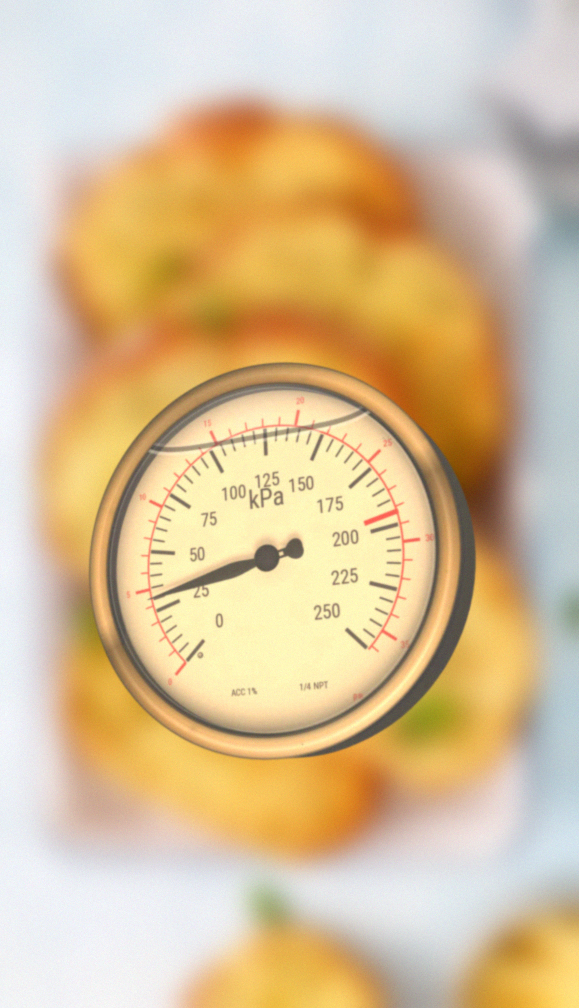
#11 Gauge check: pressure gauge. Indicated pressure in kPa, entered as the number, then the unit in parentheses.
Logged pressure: 30 (kPa)
